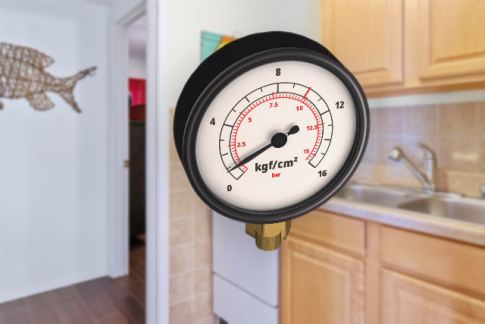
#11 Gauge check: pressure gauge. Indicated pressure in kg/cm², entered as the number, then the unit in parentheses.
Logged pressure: 1 (kg/cm²)
